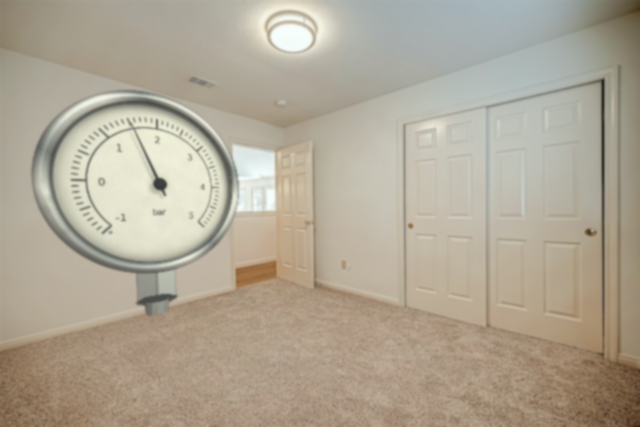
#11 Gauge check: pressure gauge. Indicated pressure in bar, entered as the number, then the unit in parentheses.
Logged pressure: 1.5 (bar)
